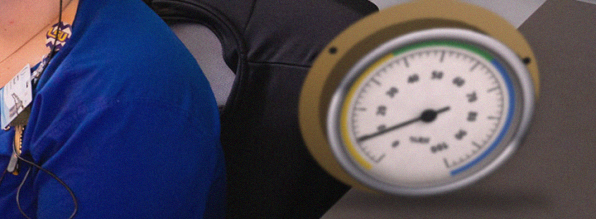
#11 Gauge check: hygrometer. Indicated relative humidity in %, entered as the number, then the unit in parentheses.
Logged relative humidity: 10 (%)
